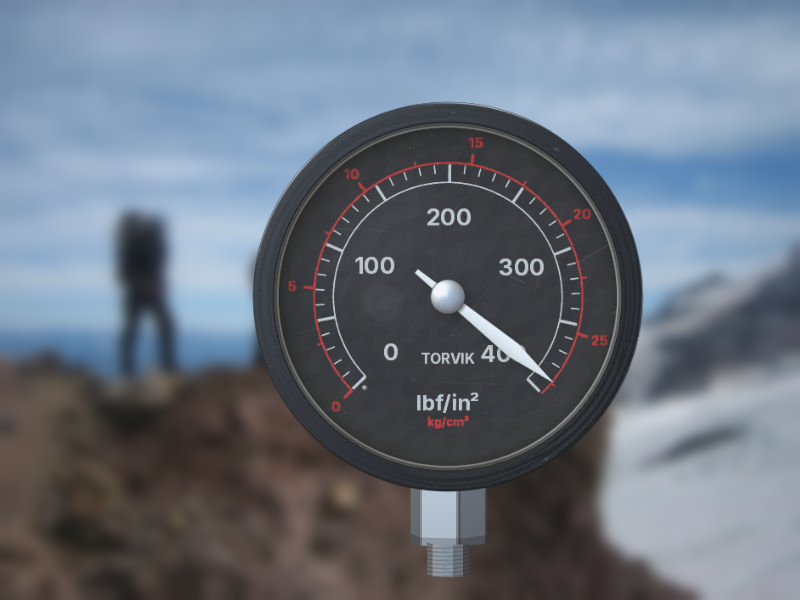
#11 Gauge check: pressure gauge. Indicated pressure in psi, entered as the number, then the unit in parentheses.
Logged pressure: 390 (psi)
